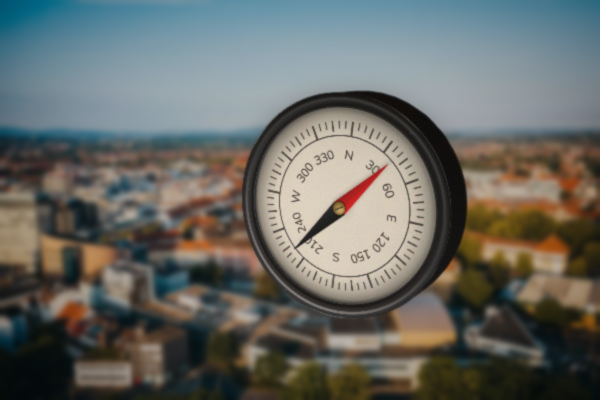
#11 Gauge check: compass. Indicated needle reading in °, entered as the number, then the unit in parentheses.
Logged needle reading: 40 (°)
